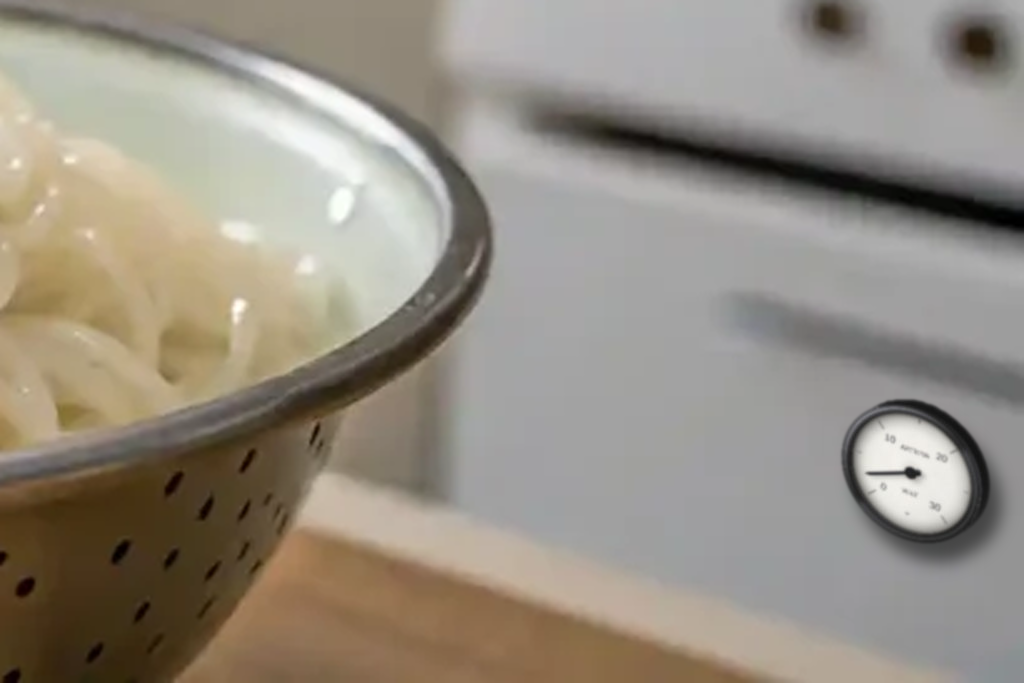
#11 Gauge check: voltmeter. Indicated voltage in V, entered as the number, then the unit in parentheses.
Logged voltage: 2.5 (V)
